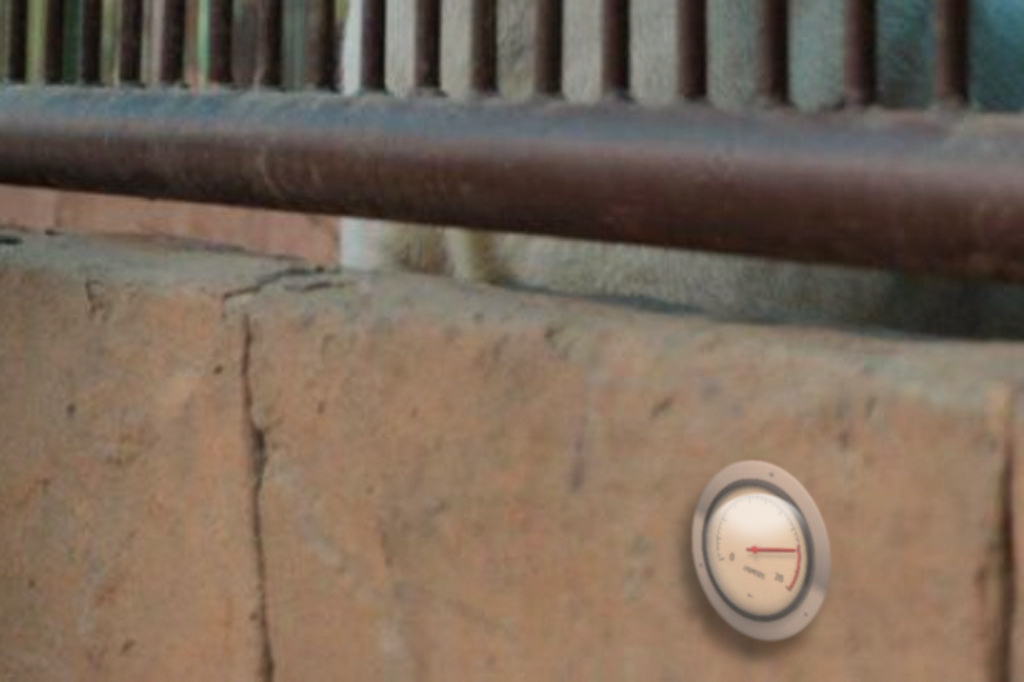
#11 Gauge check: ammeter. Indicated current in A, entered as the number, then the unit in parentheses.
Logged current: 16 (A)
